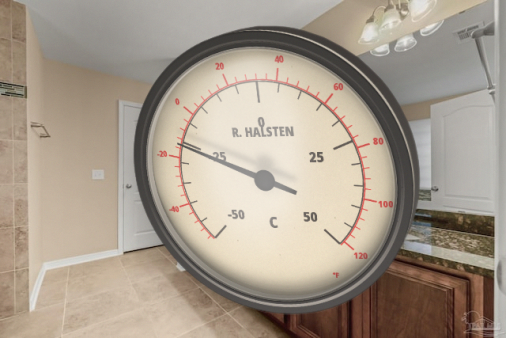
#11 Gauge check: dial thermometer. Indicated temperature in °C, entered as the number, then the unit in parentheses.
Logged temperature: -25 (°C)
